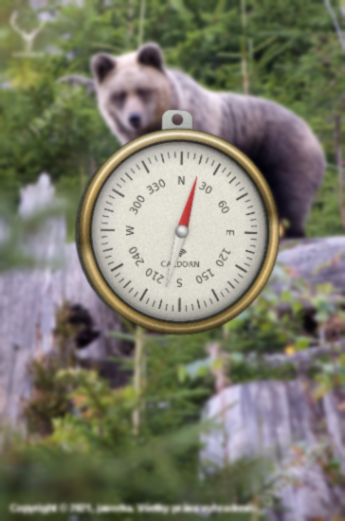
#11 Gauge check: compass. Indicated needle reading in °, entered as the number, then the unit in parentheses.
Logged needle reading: 15 (°)
